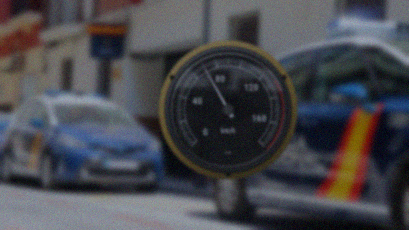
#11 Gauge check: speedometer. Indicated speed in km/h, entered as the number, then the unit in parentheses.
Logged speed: 70 (km/h)
